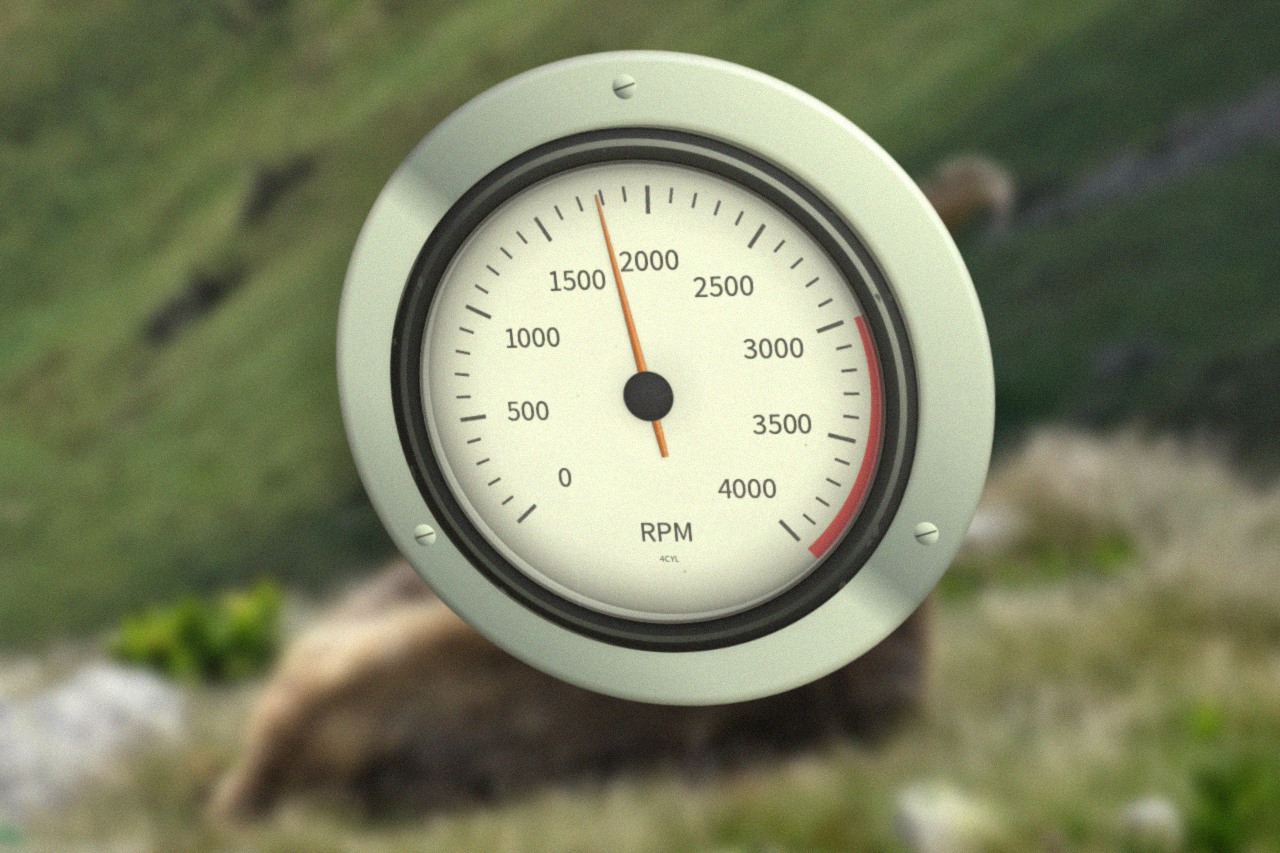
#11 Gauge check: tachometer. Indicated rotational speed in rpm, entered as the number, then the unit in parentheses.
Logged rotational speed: 1800 (rpm)
